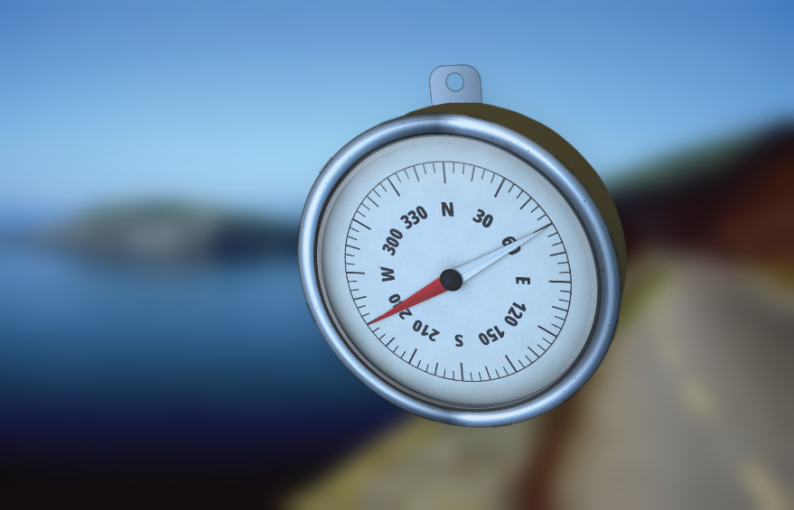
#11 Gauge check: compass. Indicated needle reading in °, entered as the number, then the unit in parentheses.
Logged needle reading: 240 (°)
